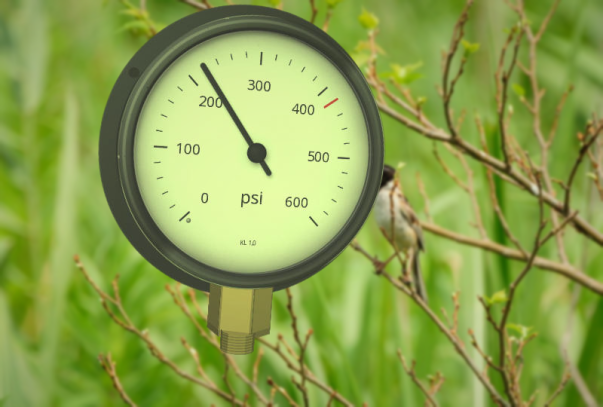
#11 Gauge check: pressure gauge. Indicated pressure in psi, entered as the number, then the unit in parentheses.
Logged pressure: 220 (psi)
